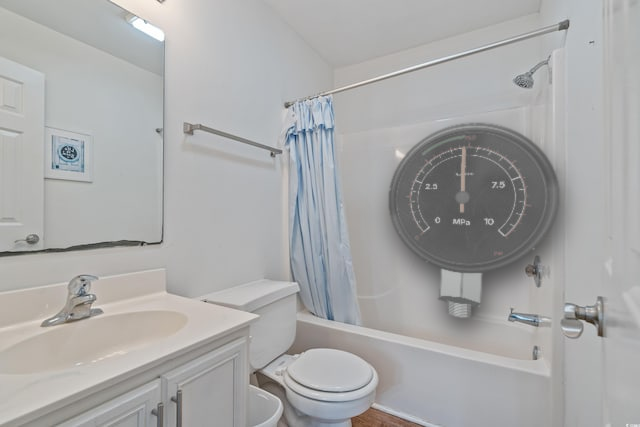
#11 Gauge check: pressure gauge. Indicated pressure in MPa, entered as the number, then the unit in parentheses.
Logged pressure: 5 (MPa)
